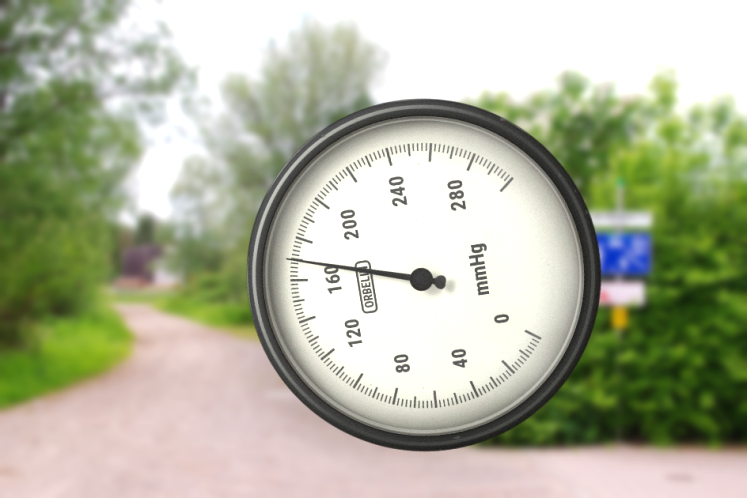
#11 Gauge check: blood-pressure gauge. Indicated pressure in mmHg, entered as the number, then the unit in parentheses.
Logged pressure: 170 (mmHg)
